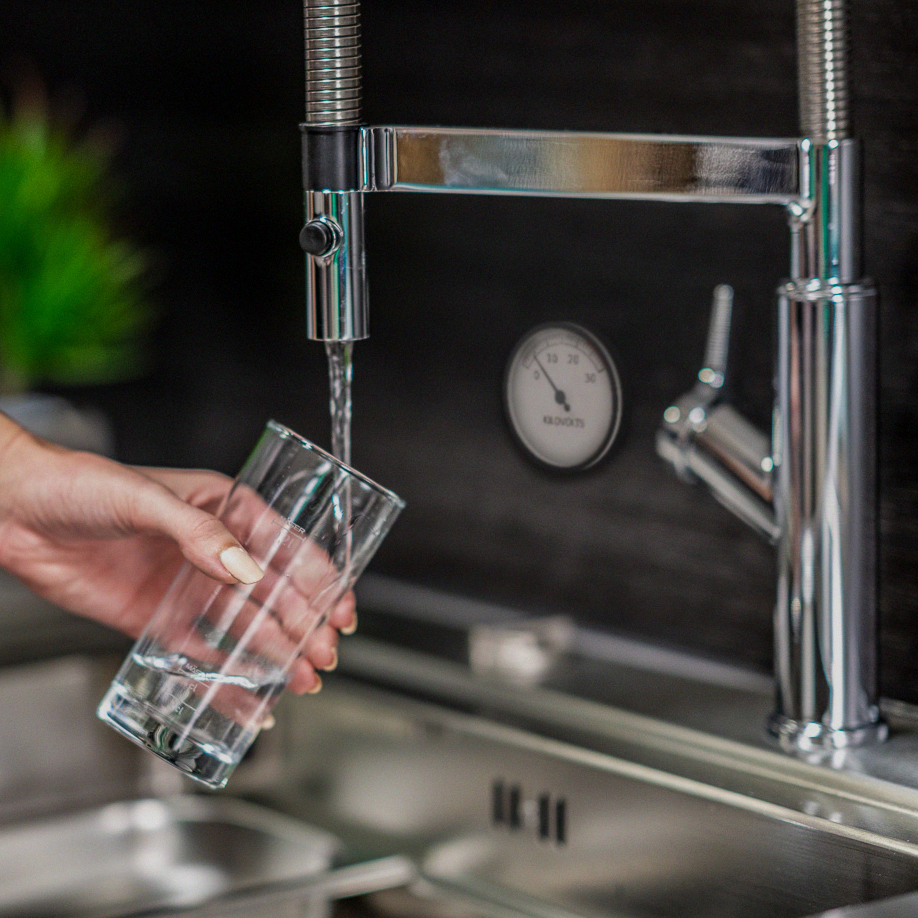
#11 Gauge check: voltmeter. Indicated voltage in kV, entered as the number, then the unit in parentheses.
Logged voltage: 5 (kV)
